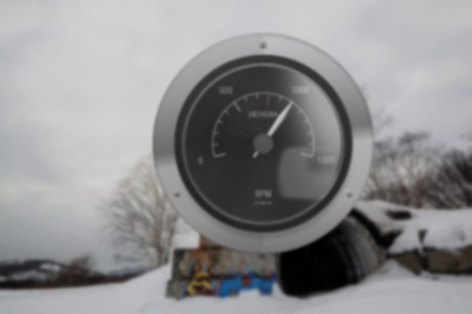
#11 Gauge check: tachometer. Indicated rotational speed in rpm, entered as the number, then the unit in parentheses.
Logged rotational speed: 1000 (rpm)
